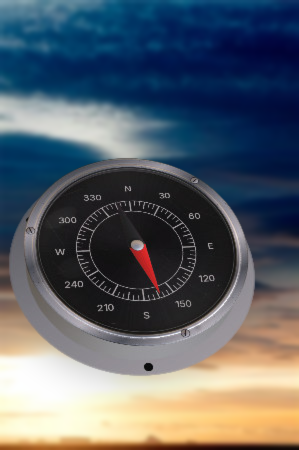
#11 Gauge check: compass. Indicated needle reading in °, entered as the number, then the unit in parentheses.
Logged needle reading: 165 (°)
